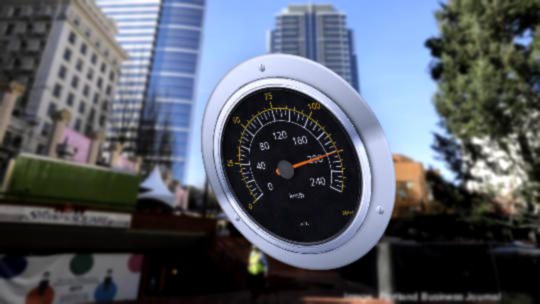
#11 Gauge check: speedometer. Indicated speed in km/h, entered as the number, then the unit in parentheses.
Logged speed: 200 (km/h)
